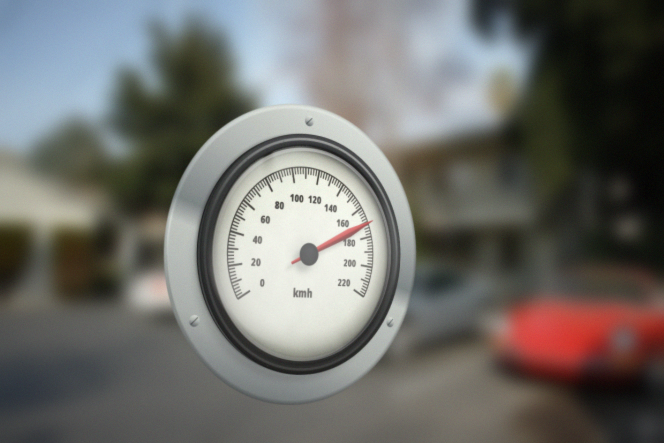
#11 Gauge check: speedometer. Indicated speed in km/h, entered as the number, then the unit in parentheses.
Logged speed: 170 (km/h)
